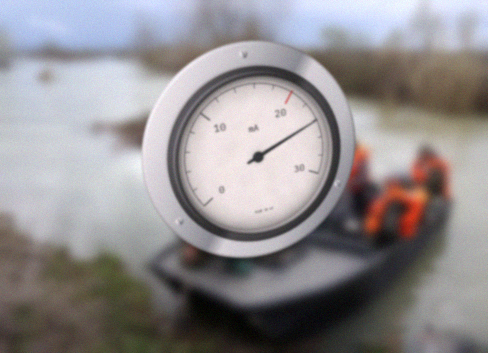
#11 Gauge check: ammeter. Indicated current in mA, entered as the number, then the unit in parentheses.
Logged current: 24 (mA)
